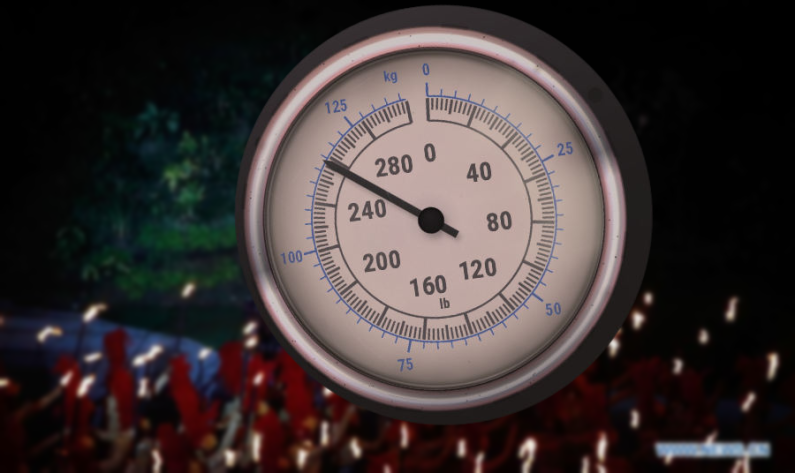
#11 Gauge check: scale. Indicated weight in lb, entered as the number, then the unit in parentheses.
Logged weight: 258 (lb)
